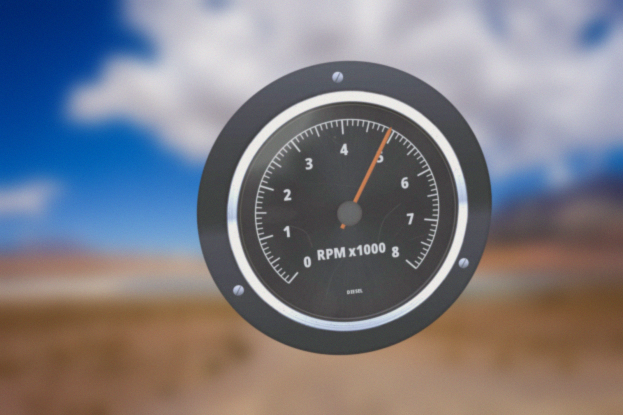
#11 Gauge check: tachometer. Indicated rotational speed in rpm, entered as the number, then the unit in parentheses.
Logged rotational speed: 4900 (rpm)
